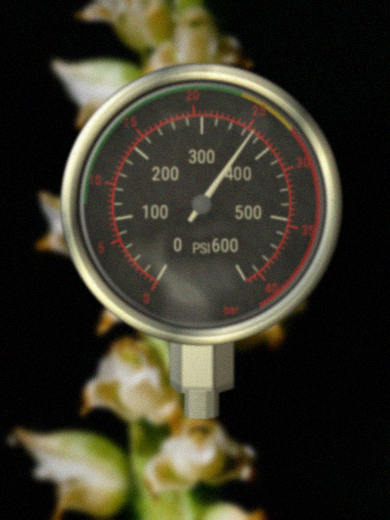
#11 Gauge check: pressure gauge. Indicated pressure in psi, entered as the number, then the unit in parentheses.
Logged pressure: 370 (psi)
